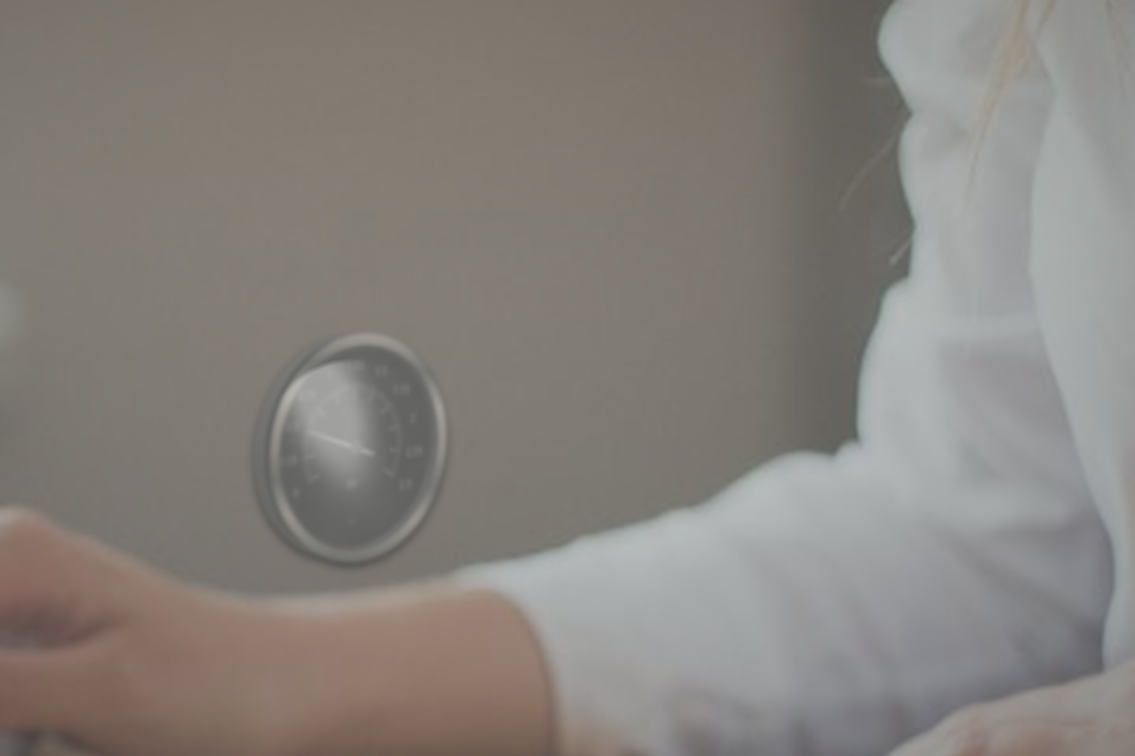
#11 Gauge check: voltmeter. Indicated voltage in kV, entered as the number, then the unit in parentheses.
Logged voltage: 0.5 (kV)
